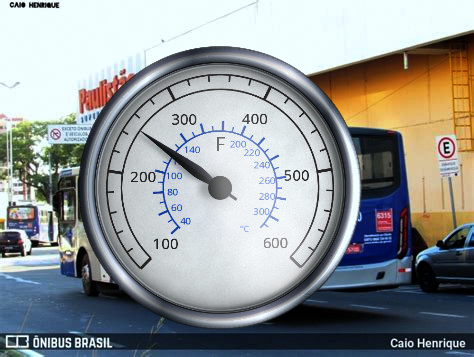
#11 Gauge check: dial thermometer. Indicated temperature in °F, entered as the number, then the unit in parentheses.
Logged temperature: 250 (°F)
